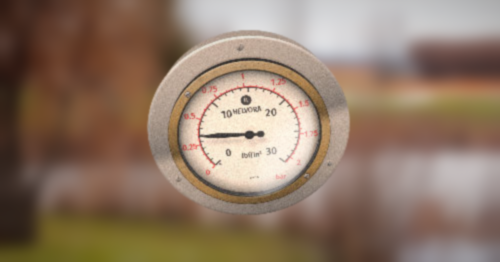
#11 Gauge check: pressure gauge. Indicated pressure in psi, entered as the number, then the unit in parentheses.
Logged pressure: 5 (psi)
